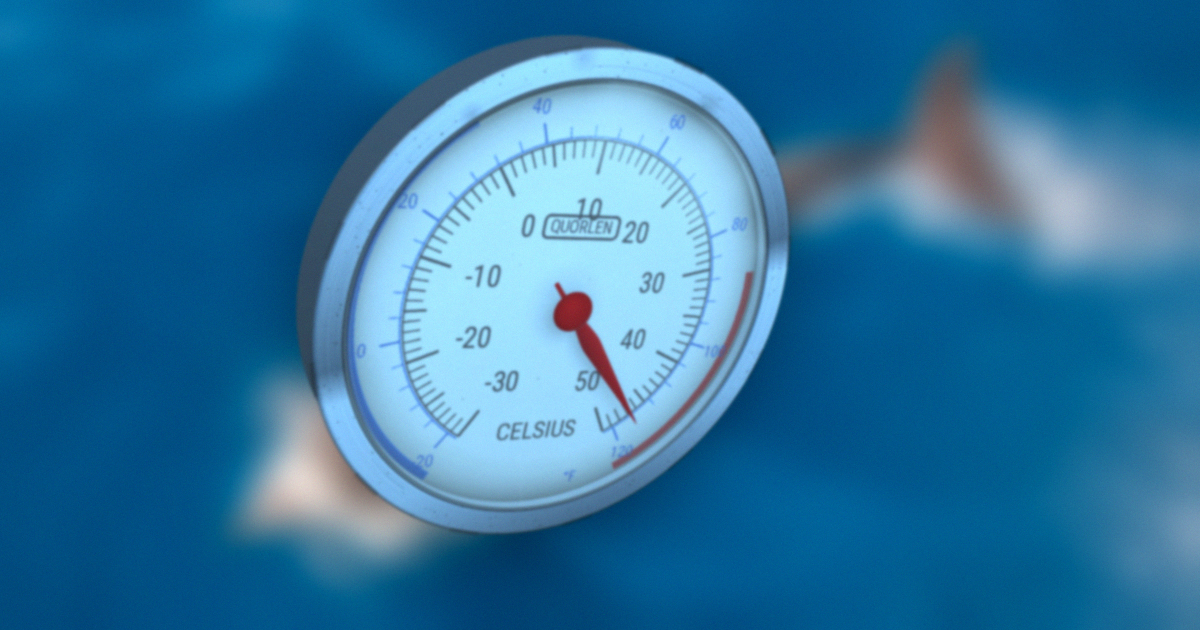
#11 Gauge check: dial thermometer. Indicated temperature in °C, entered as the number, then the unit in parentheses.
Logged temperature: 47 (°C)
